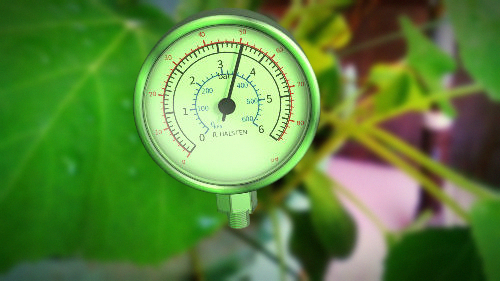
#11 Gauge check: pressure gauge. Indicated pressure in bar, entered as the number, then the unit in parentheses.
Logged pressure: 3.5 (bar)
